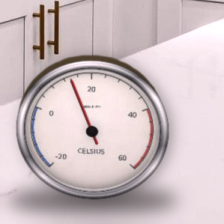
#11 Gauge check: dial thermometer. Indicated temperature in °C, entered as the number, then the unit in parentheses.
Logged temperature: 14 (°C)
